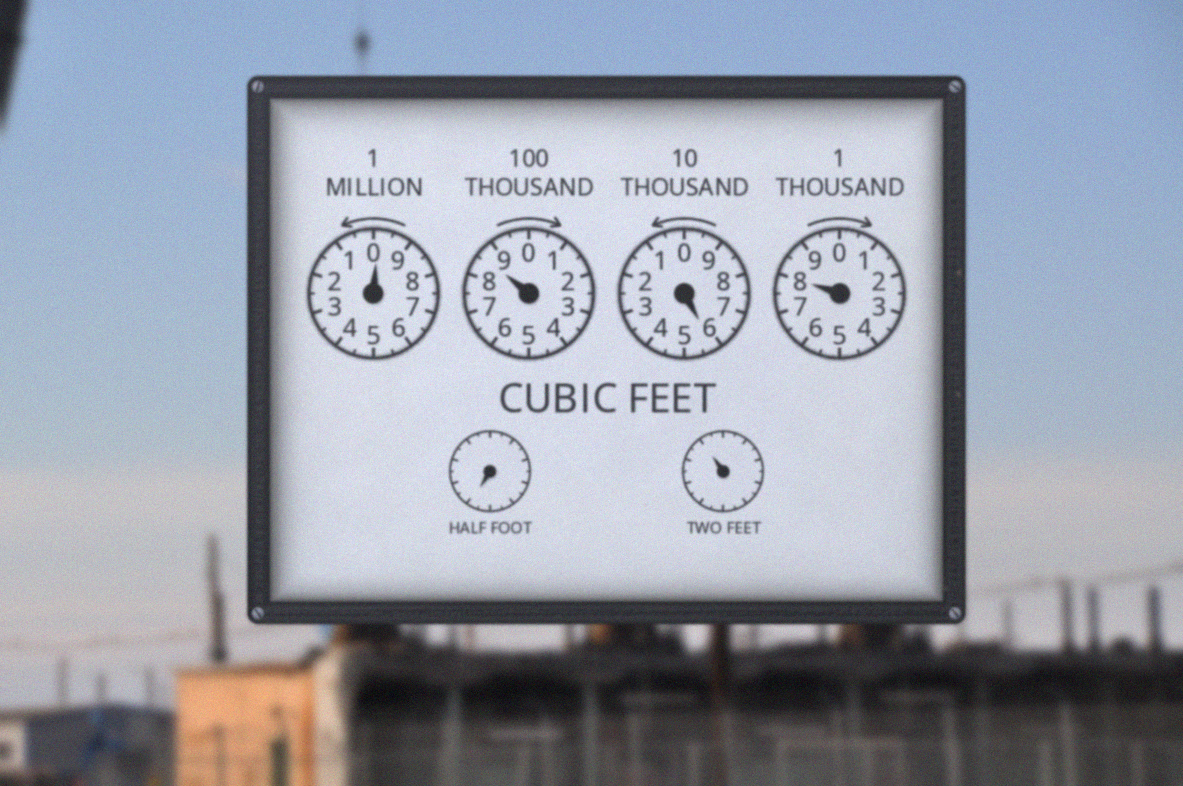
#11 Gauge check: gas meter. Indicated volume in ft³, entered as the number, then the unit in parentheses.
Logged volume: 985800 (ft³)
